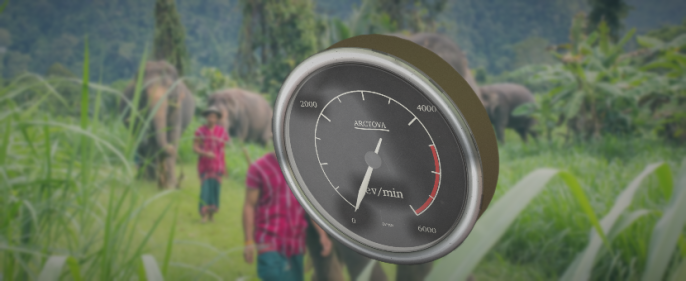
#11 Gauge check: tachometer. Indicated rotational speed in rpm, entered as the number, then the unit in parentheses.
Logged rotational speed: 0 (rpm)
